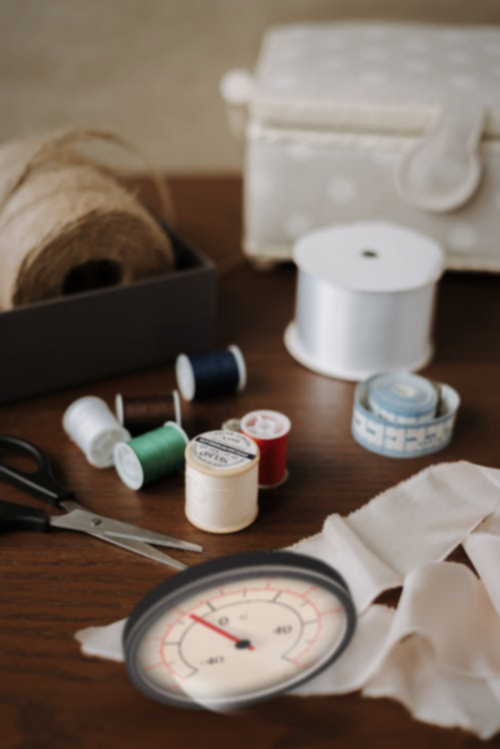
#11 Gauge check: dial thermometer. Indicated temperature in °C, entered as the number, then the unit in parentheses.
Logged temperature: -5 (°C)
